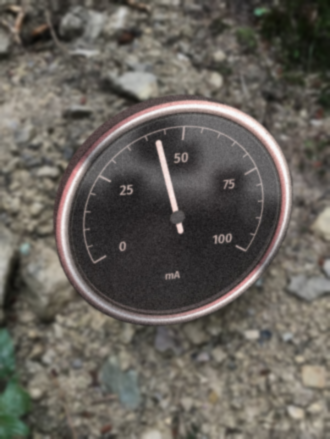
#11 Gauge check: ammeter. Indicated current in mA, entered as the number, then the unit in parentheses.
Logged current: 42.5 (mA)
